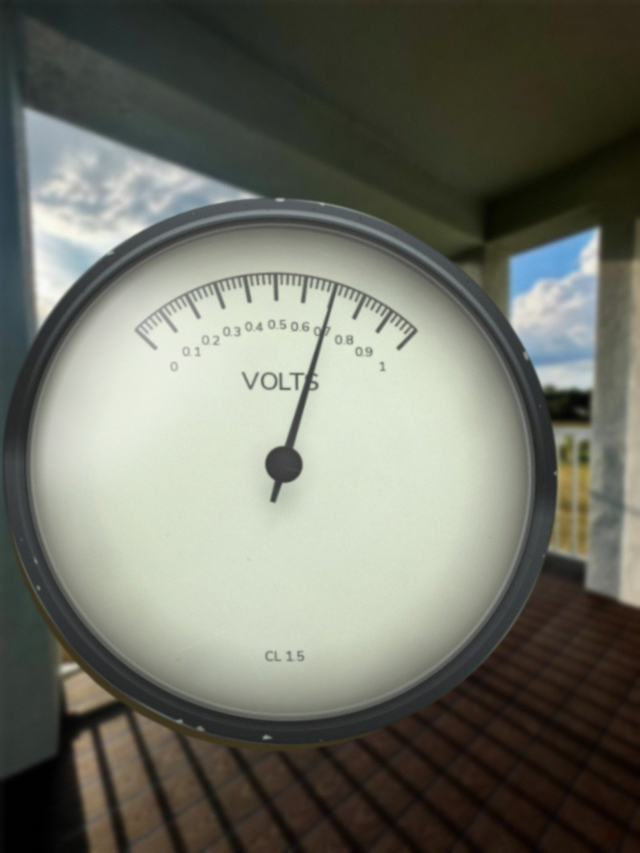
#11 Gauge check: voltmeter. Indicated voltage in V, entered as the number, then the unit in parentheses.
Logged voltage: 0.7 (V)
